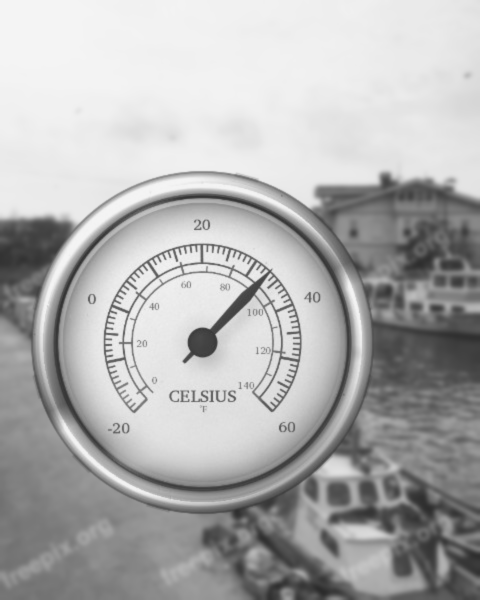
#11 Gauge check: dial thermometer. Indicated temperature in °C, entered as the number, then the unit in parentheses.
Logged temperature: 33 (°C)
